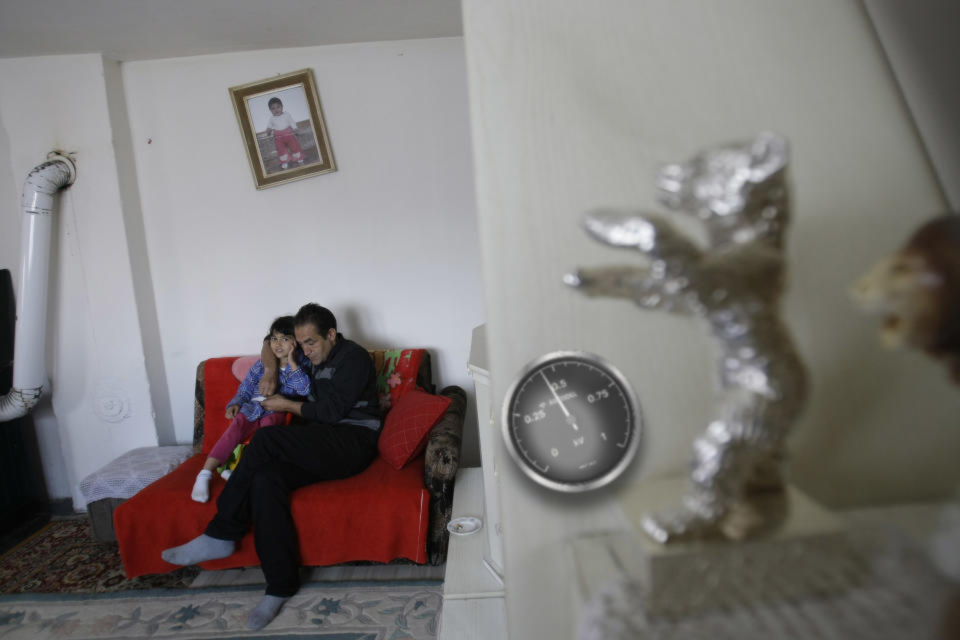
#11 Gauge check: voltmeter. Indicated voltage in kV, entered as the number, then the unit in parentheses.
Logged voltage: 0.45 (kV)
